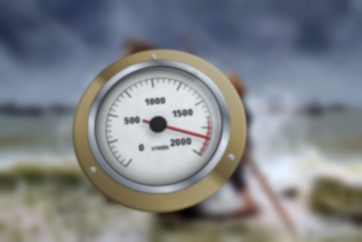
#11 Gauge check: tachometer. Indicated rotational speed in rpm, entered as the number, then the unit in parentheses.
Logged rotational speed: 1850 (rpm)
